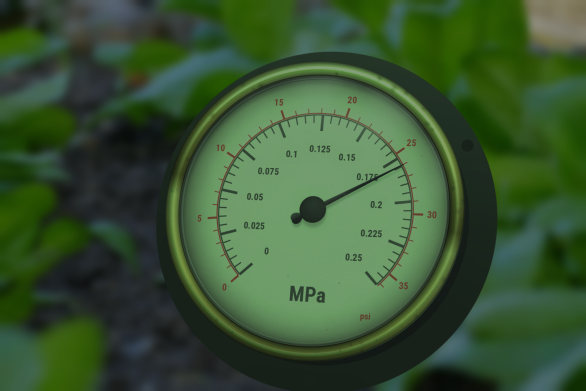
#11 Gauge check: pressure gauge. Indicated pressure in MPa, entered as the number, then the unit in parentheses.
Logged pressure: 0.18 (MPa)
